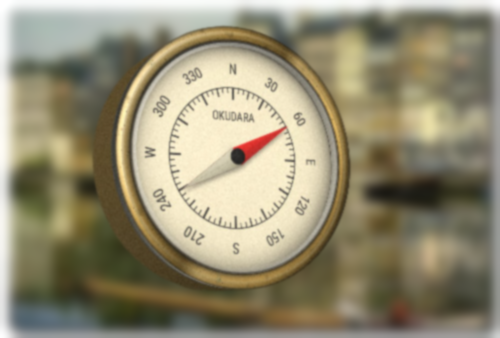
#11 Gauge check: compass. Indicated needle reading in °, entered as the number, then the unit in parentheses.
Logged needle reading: 60 (°)
